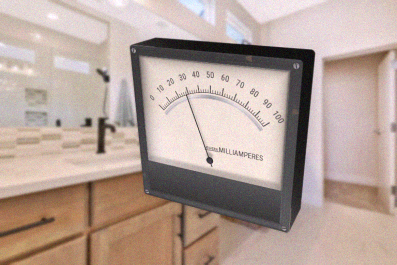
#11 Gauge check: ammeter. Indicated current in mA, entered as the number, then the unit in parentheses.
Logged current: 30 (mA)
